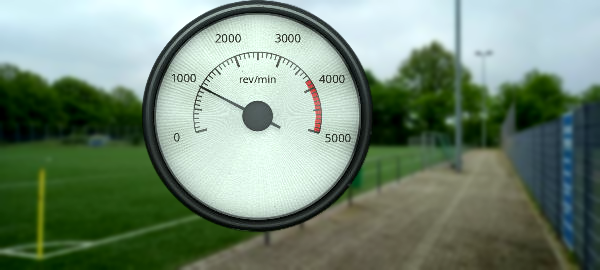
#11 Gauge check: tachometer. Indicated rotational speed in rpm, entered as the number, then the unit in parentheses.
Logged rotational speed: 1000 (rpm)
